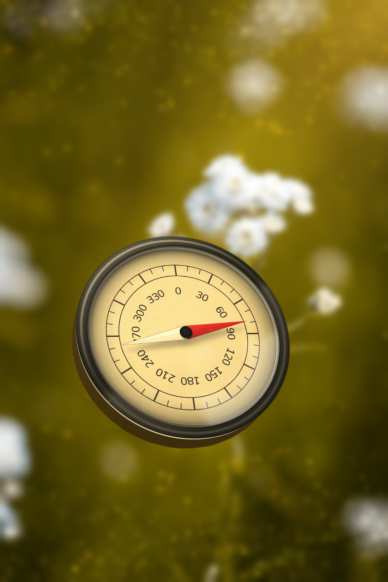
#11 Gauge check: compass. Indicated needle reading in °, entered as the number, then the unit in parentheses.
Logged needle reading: 80 (°)
